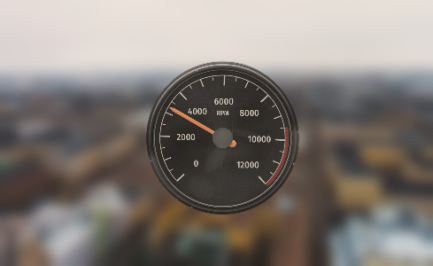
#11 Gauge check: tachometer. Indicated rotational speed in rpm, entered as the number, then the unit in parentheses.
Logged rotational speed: 3250 (rpm)
